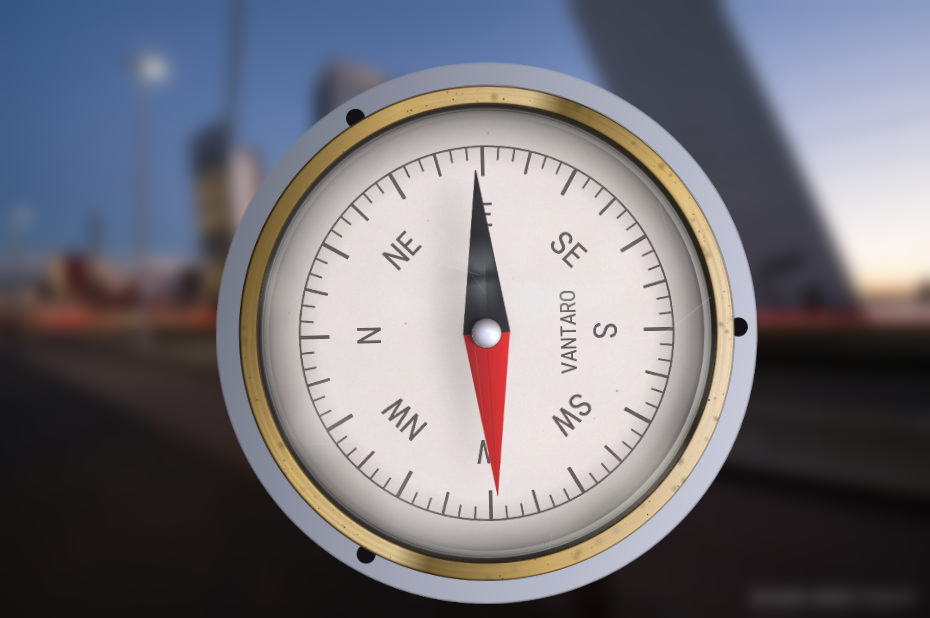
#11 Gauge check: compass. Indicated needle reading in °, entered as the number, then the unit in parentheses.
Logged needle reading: 267.5 (°)
